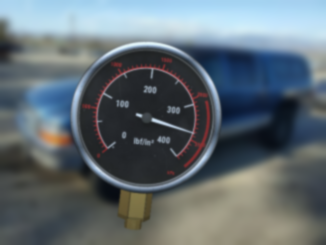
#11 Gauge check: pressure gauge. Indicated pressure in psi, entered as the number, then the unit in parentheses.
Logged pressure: 350 (psi)
